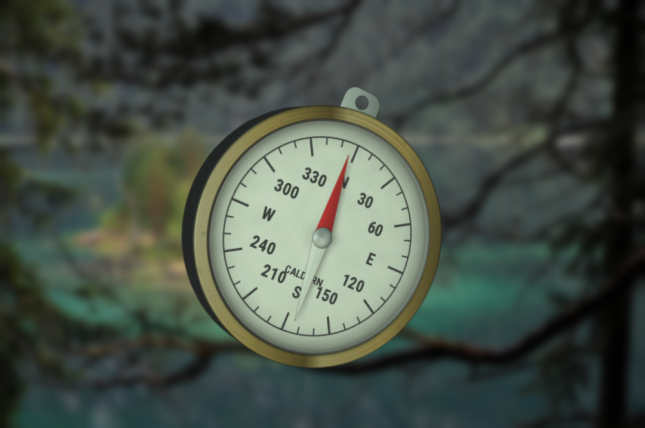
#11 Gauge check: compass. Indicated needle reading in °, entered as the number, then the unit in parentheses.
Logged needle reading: 355 (°)
